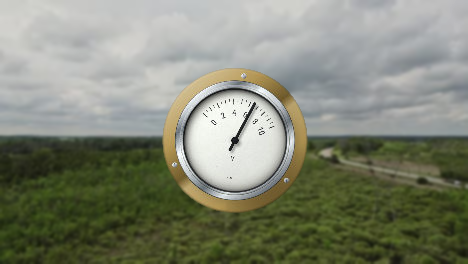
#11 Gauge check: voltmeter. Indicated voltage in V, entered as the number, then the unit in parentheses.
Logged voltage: 6.5 (V)
